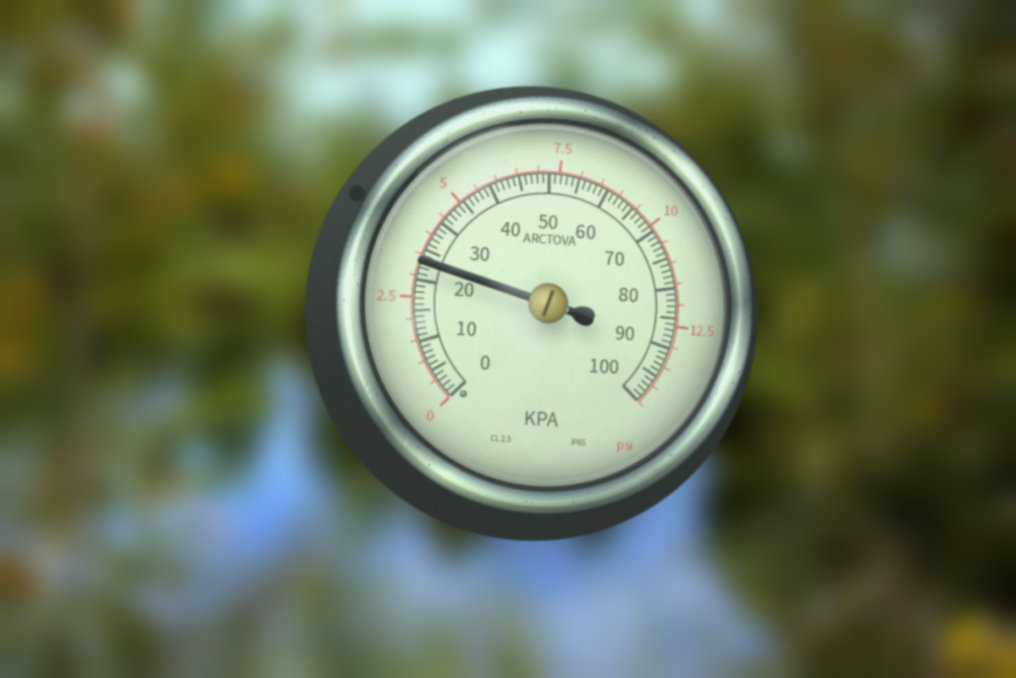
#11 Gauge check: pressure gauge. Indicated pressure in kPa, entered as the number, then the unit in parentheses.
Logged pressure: 23 (kPa)
